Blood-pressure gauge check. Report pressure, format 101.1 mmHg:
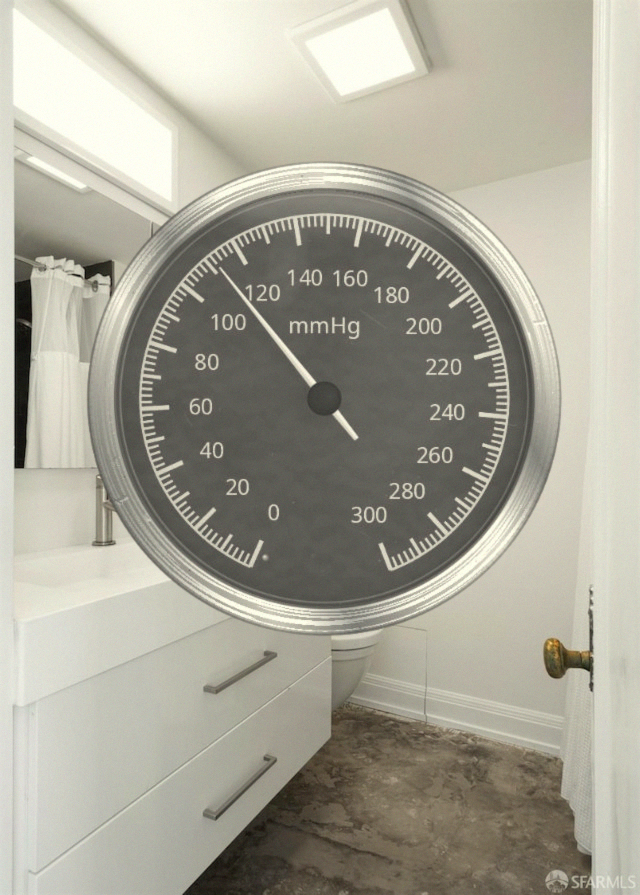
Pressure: 112 mmHg
